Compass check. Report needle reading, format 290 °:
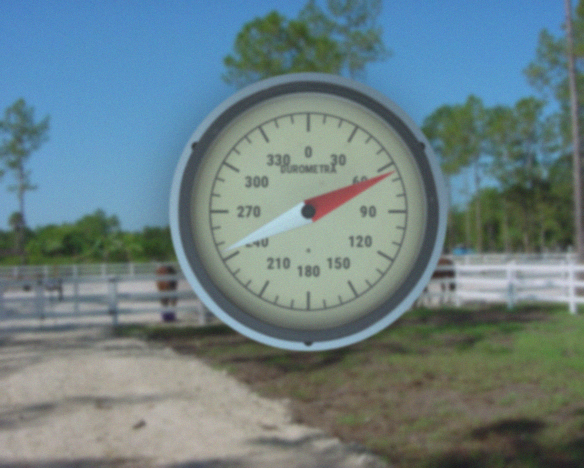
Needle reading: 65 °
